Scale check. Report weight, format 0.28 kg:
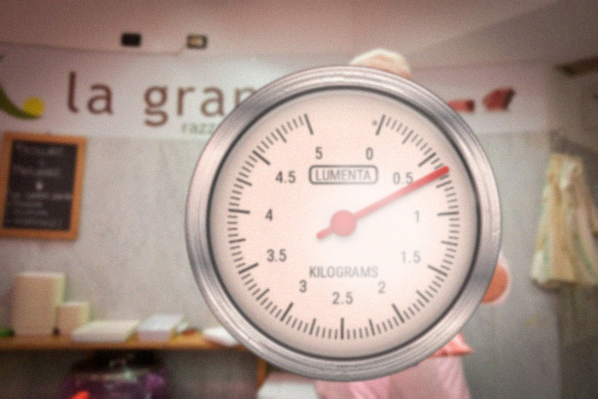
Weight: 0.65 kg
